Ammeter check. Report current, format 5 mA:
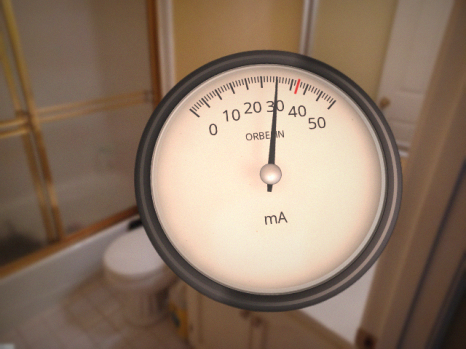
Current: 30 mA
